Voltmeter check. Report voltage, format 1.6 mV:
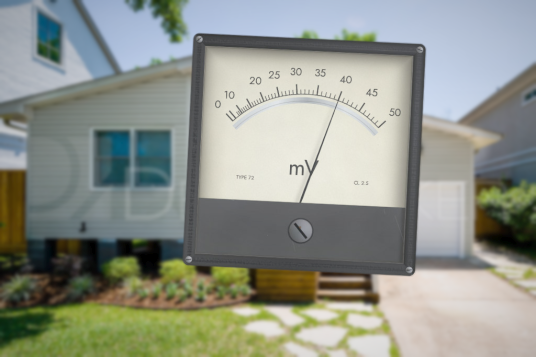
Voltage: 40 mV
